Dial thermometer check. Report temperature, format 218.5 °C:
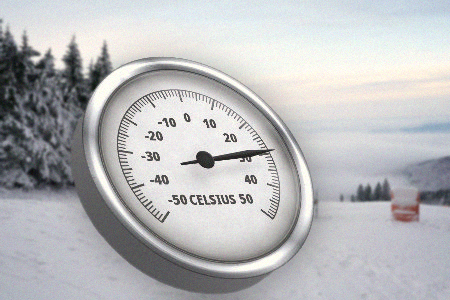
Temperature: 30 °C
